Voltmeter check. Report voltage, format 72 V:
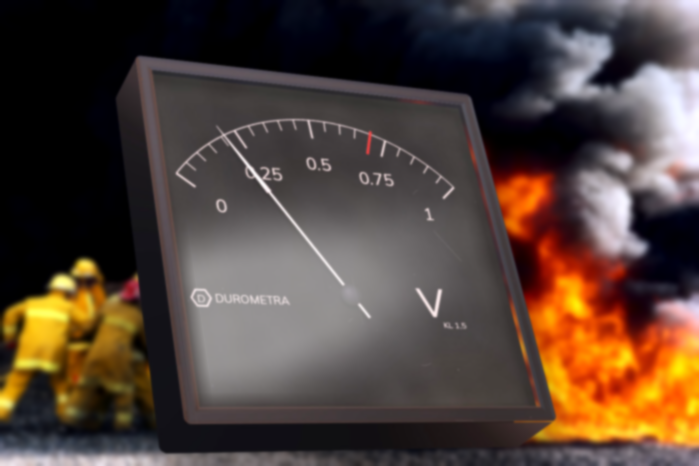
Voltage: 0.2 V
